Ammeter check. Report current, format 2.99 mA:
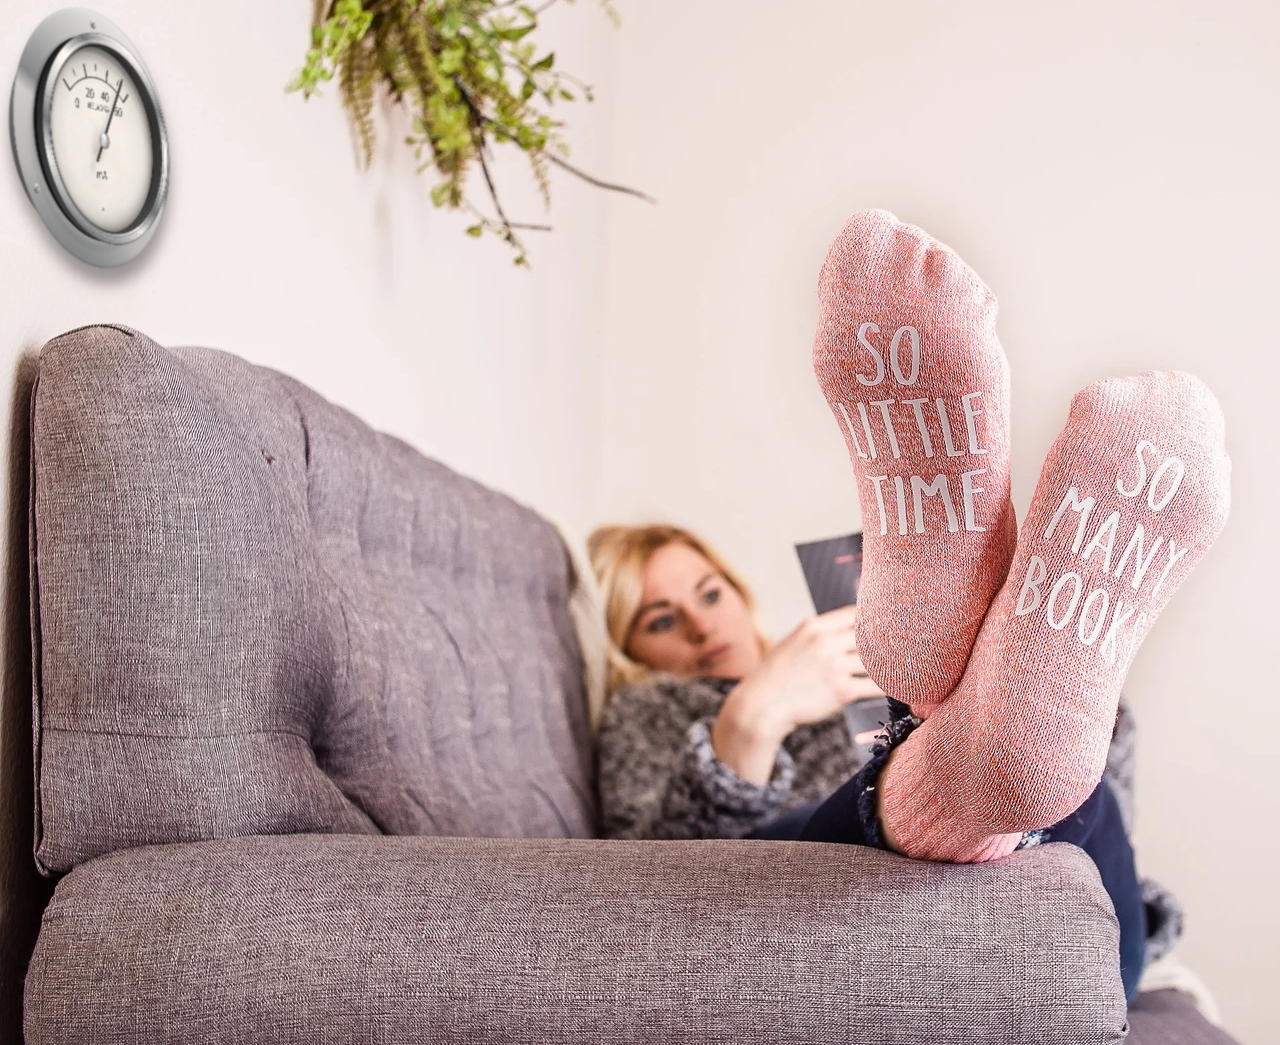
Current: 50 mA
